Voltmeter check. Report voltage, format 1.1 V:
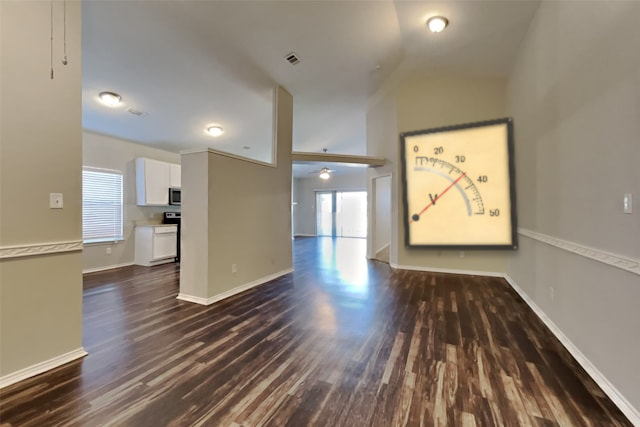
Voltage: 35 V
